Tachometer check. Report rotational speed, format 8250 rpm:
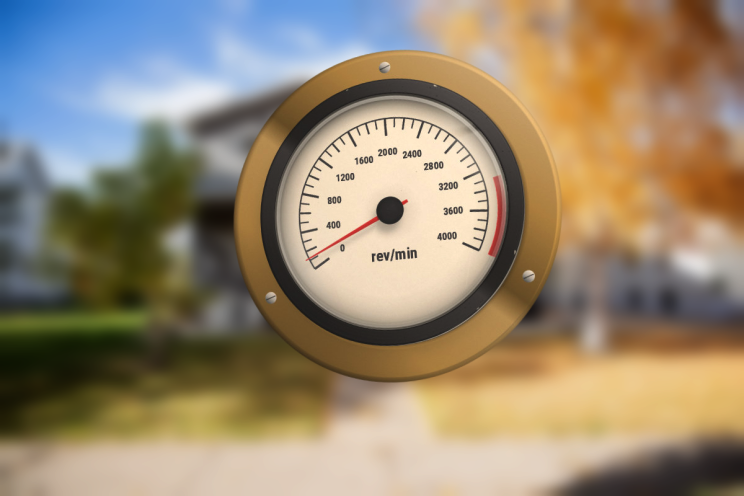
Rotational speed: 100 rpm
